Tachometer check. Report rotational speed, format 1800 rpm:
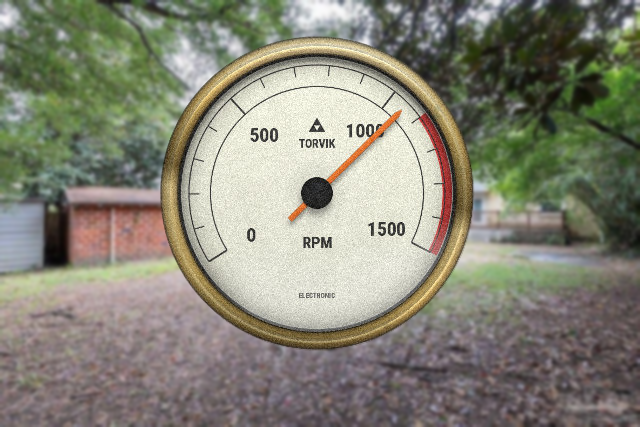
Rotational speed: 1050 rpm
